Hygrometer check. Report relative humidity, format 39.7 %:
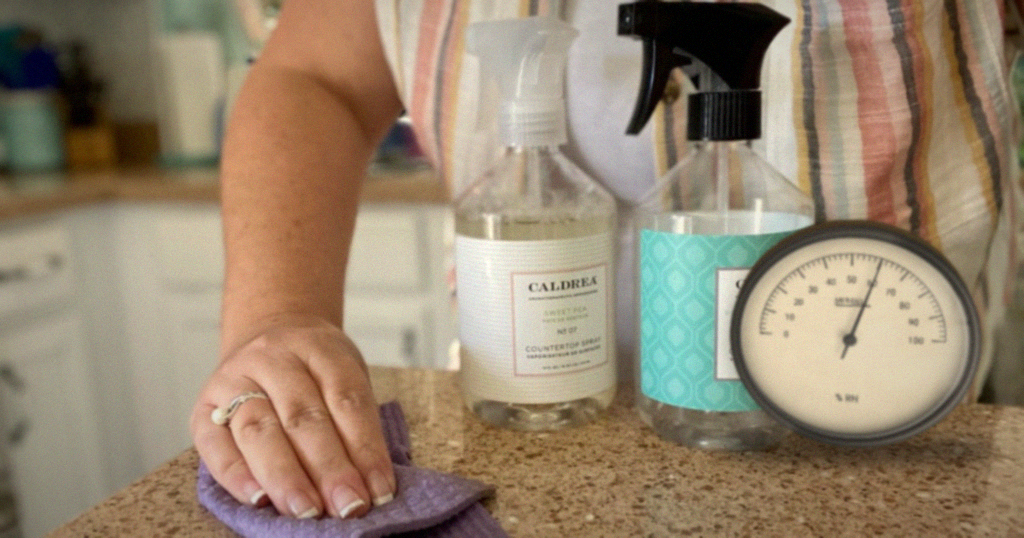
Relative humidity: 60 %
